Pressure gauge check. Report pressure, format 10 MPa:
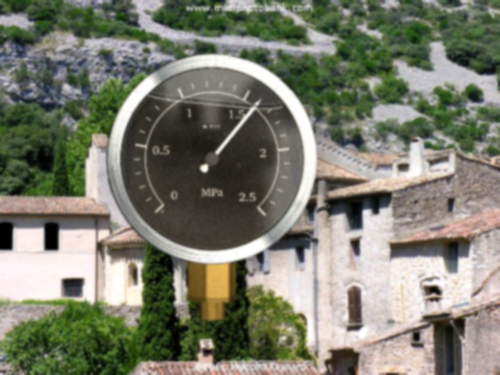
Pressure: 1.6 MPa
